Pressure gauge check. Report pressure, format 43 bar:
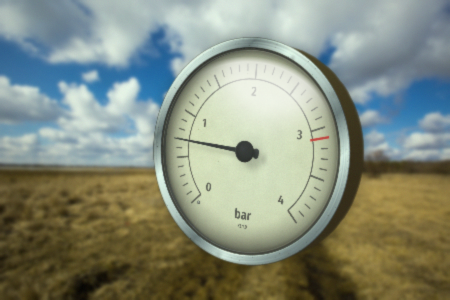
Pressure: 0.7 bar
